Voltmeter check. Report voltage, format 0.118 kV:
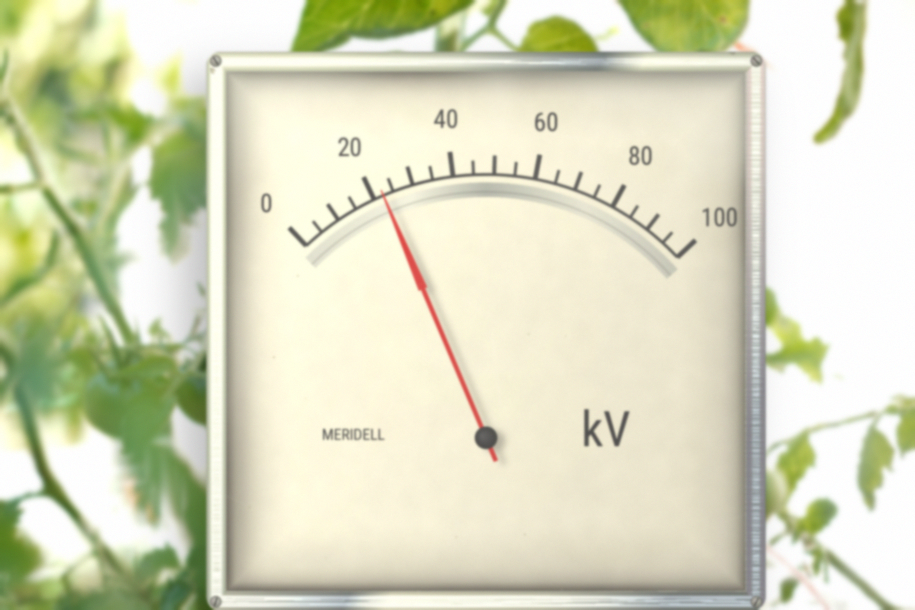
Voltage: 22.5 kV
